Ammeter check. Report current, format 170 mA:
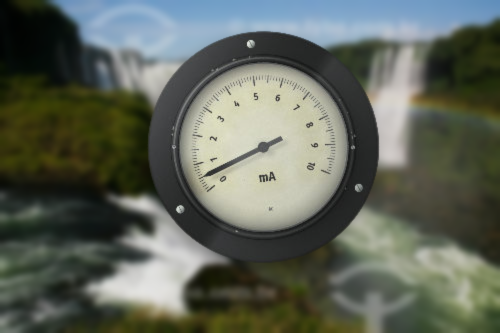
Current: 0.5 mA
